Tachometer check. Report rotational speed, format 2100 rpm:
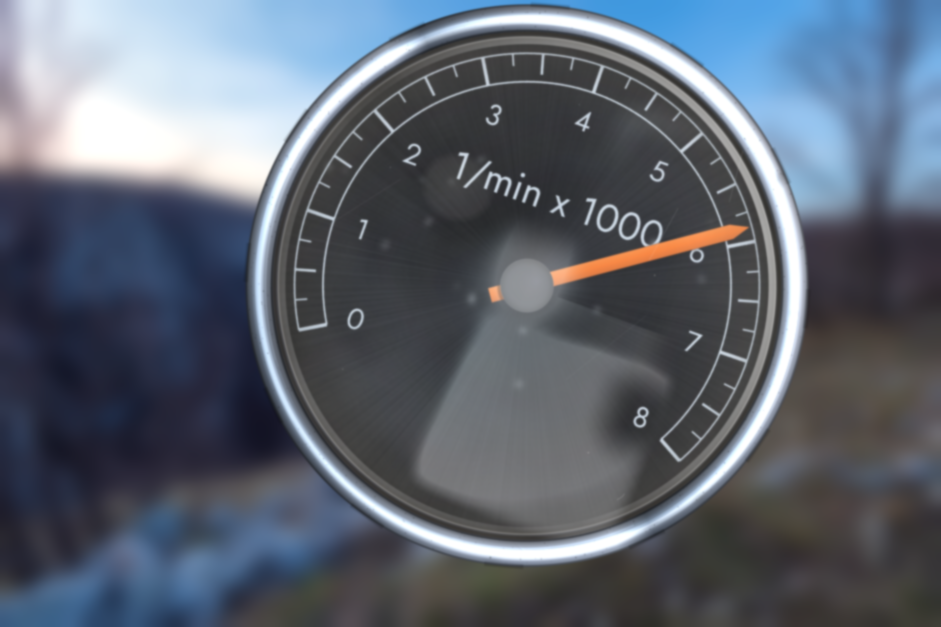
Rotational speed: 5875 rpm
